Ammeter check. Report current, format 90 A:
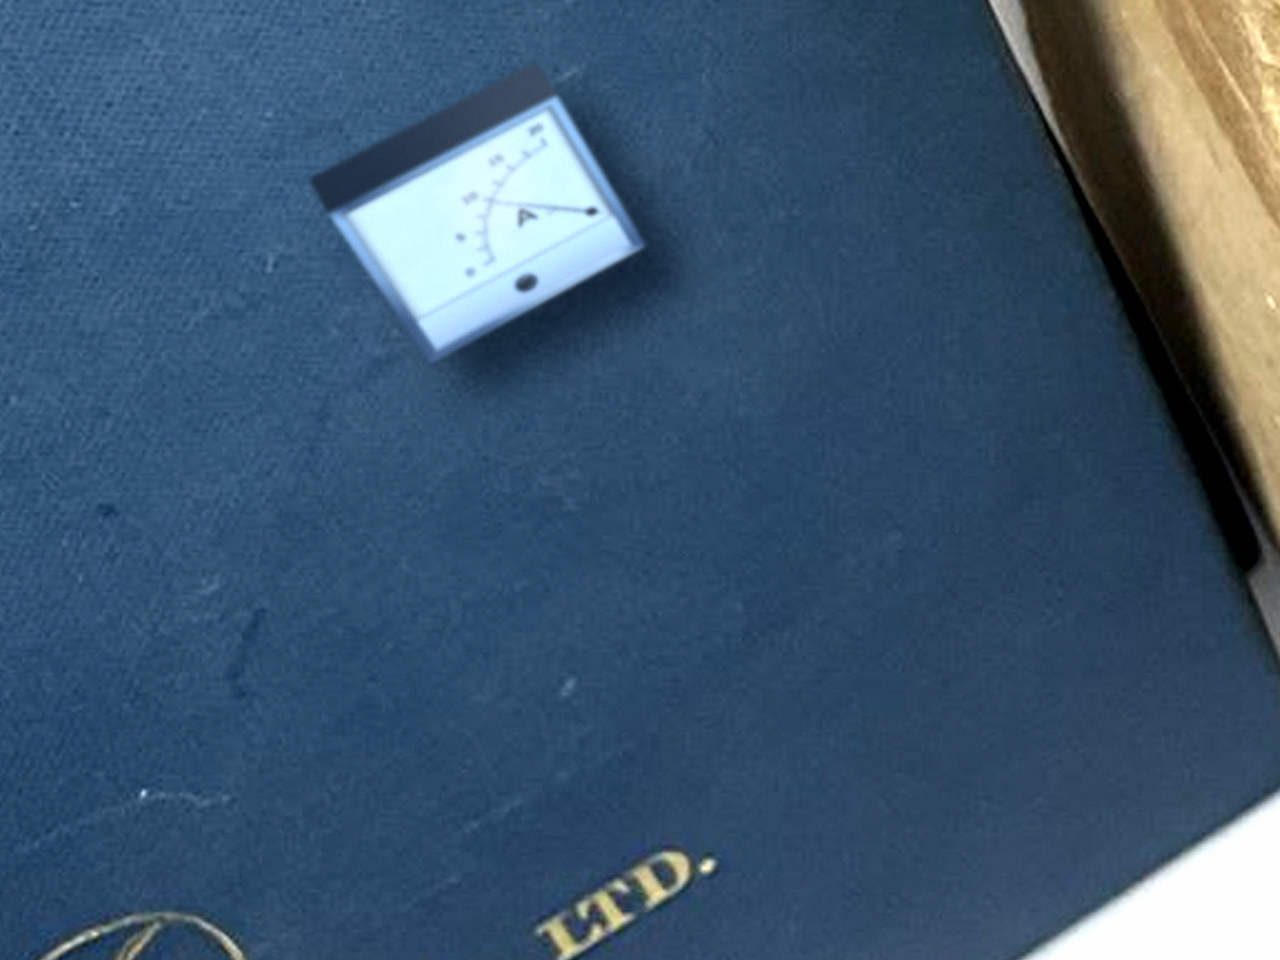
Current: 10 A
